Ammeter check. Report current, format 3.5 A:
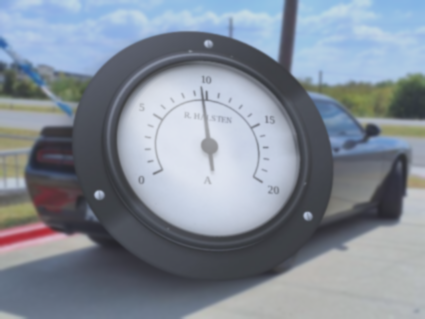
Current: 9.5 A
